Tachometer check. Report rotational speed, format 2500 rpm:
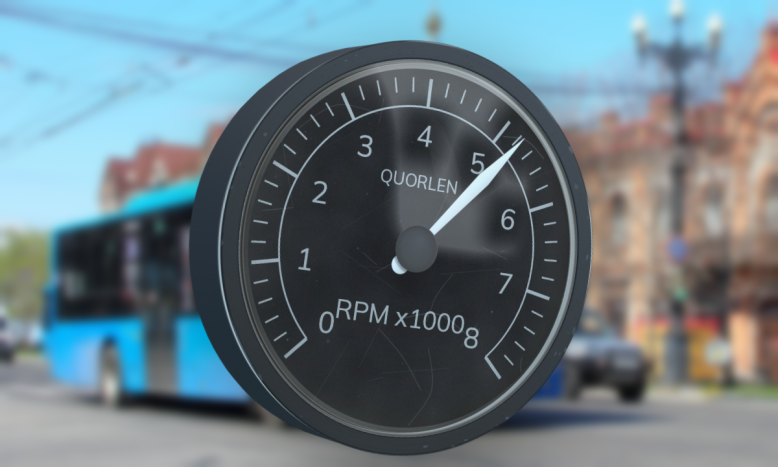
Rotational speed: 5200 rpm
